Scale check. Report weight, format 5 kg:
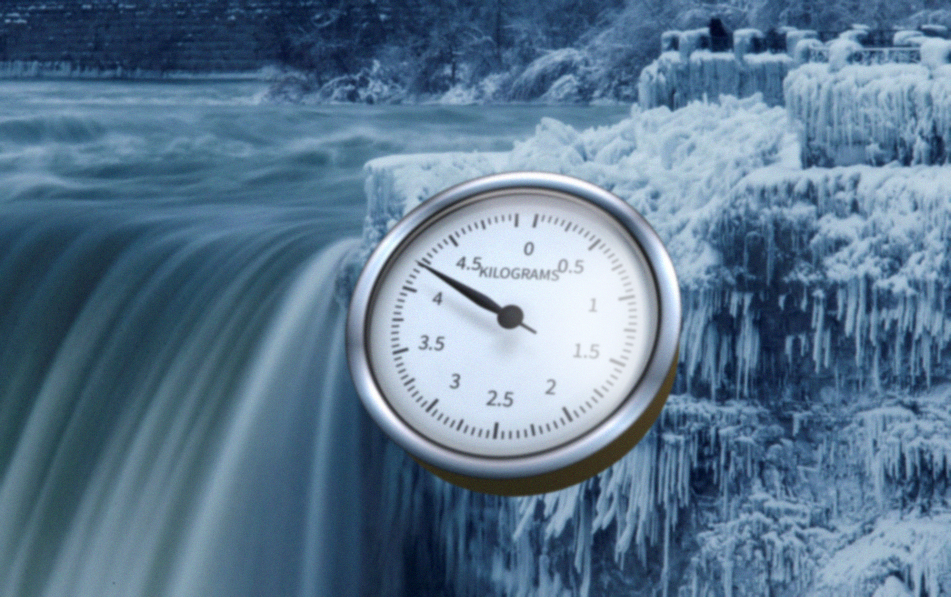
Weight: 4.2 kg
